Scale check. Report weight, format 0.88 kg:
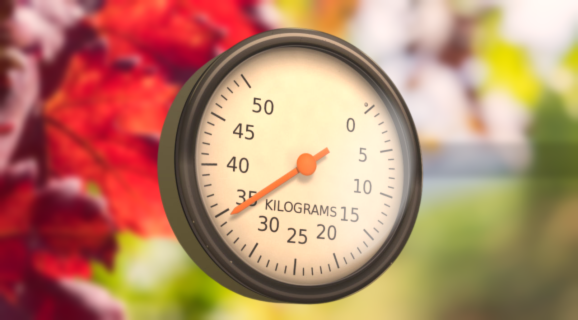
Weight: 34.5 kg
